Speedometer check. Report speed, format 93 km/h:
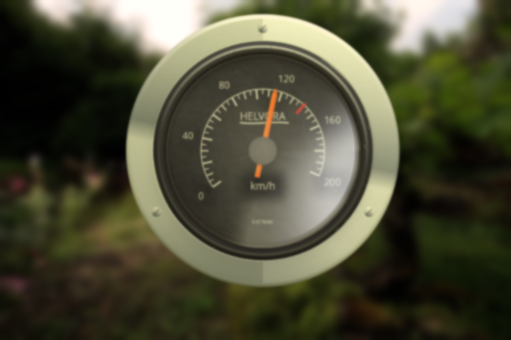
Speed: 115 km/h
